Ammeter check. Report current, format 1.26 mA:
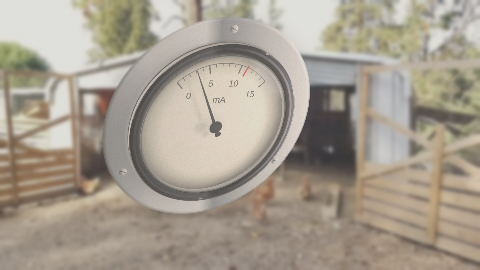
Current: 3 mA
